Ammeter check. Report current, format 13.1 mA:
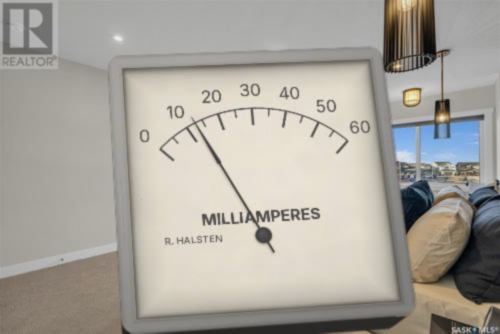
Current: 12.5 mA
